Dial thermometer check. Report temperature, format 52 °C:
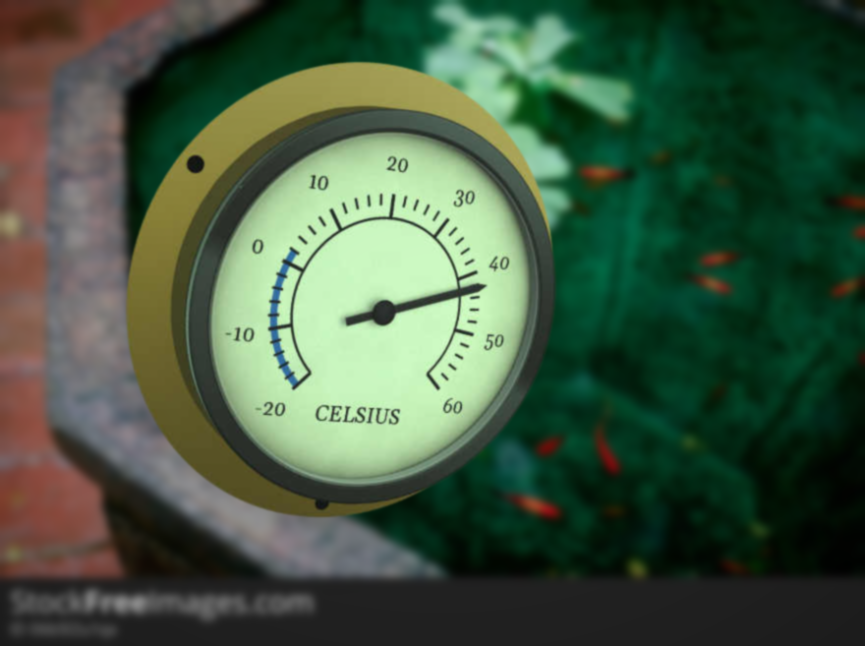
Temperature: 42 °C
